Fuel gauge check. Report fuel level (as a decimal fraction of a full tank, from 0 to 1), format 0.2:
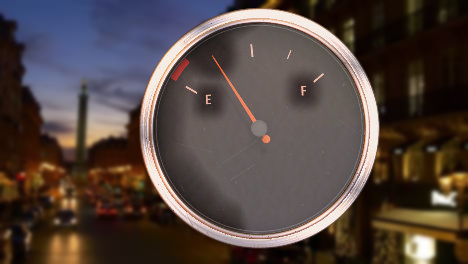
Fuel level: 0.25
